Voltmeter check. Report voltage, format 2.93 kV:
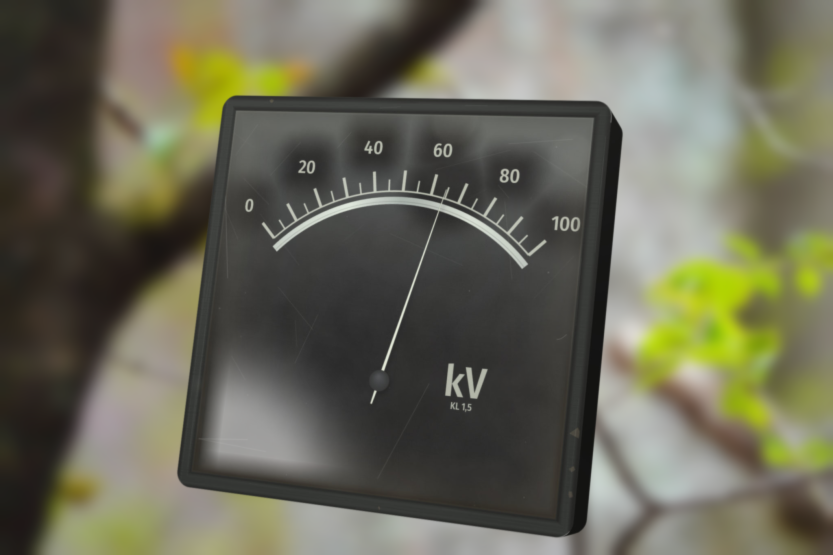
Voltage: 65 kV
